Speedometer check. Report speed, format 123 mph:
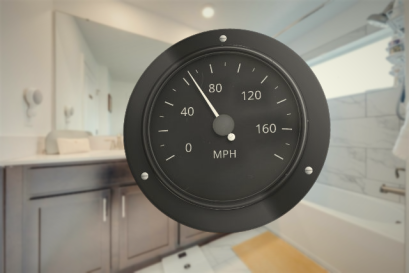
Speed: 65 mph
